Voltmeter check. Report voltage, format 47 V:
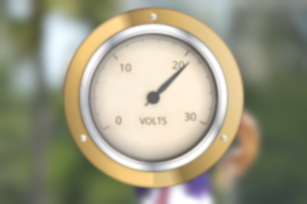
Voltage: 21 V
